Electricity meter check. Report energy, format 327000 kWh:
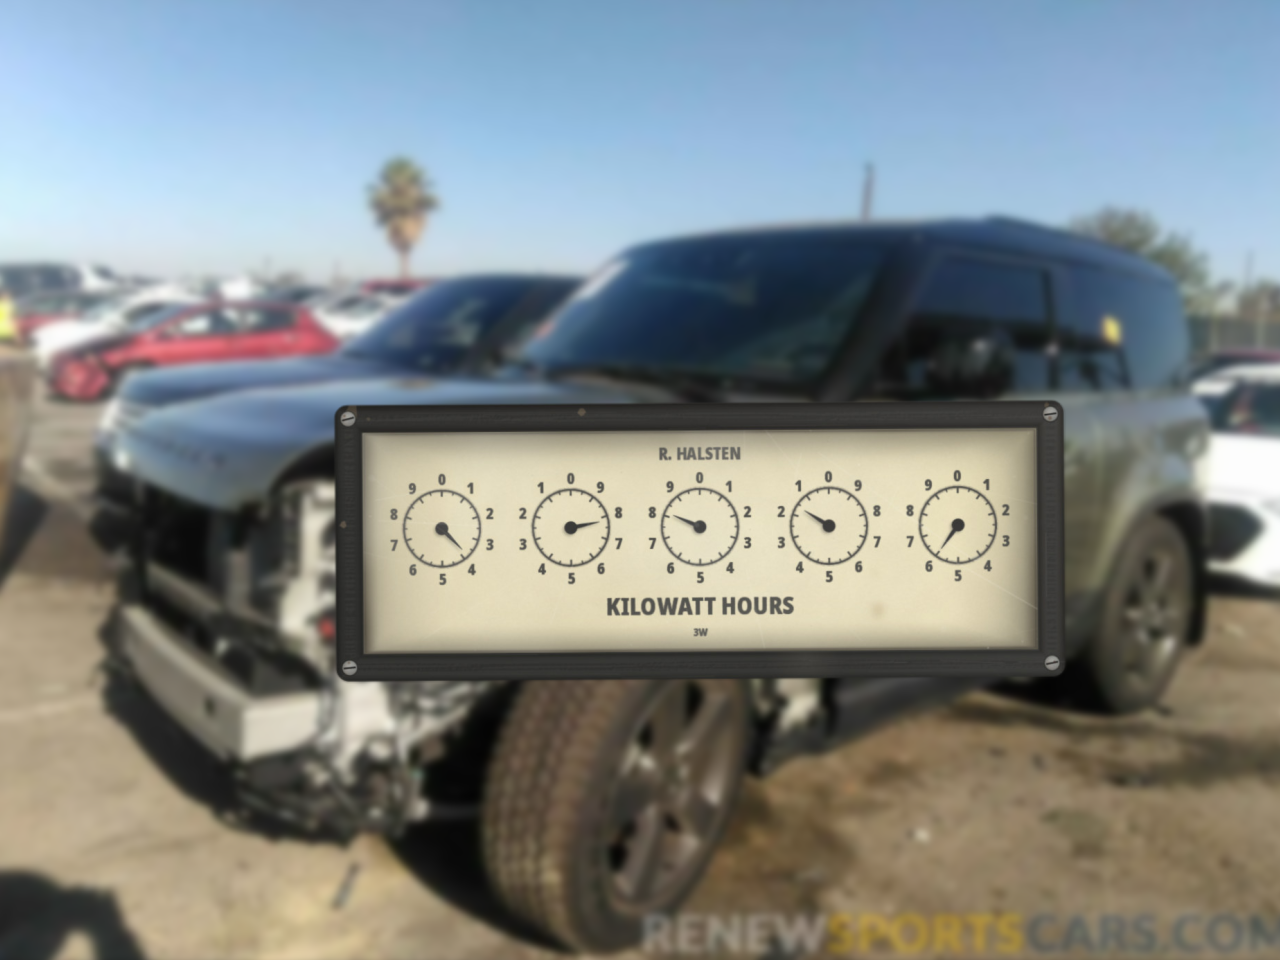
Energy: 37816 kWh
